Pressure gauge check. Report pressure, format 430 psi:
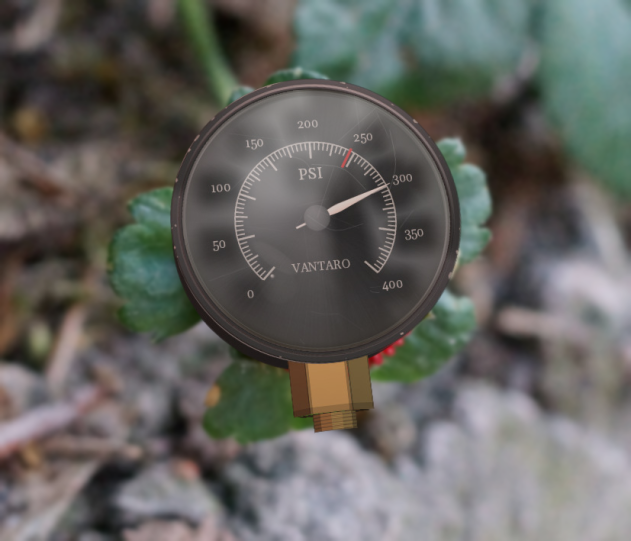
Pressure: 300 psi
